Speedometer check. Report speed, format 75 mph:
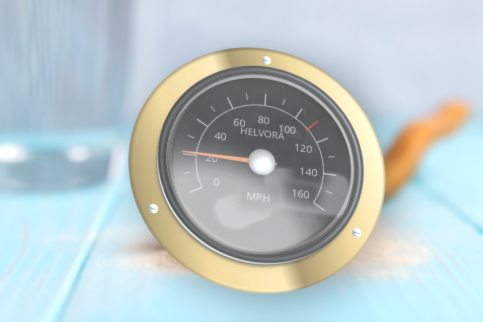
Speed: 20 mph
